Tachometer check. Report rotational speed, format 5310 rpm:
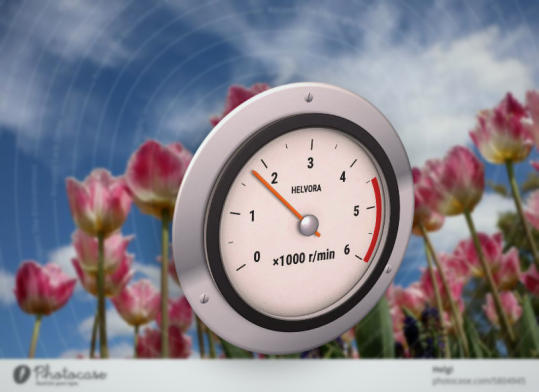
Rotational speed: 1750 rpm
